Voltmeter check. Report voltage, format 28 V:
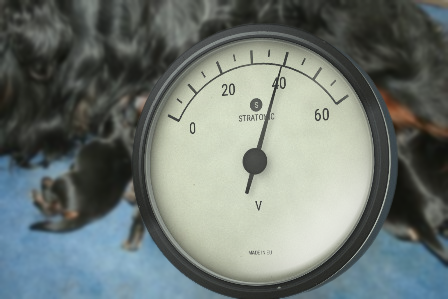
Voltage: 40 V
